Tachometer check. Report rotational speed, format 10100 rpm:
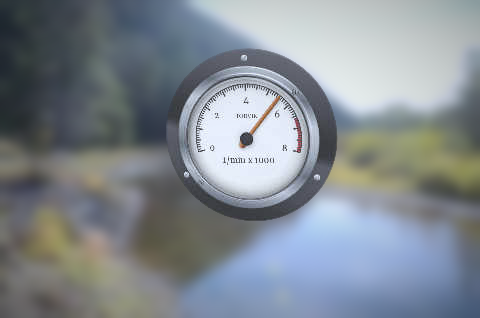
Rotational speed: 5500 rpm
